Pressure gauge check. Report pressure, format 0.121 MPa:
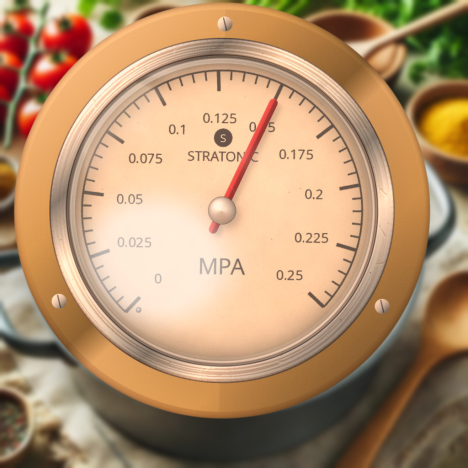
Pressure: 0.15 MPa
